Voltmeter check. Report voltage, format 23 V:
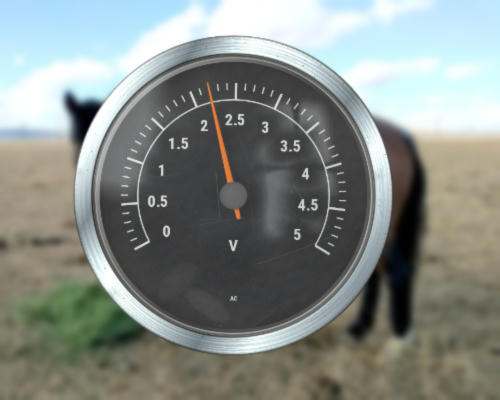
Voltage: 2.2 V
